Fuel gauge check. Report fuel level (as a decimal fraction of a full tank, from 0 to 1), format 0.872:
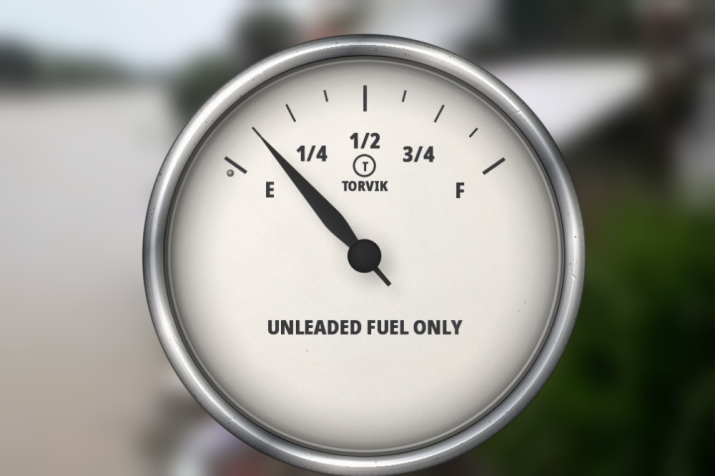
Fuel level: 0.125
